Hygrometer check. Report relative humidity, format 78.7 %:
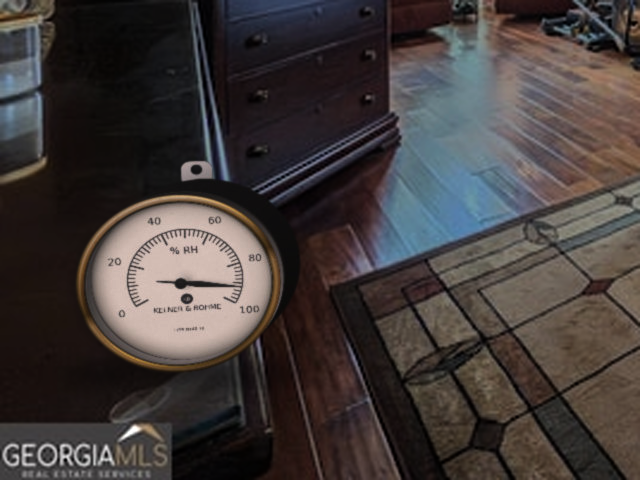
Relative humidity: 90 %
